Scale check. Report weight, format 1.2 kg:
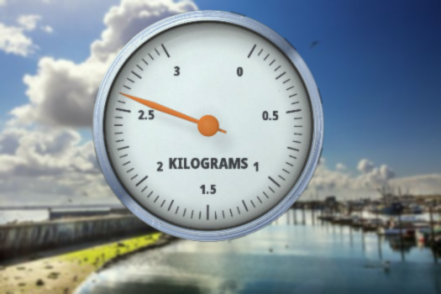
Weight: 2.6 kg
